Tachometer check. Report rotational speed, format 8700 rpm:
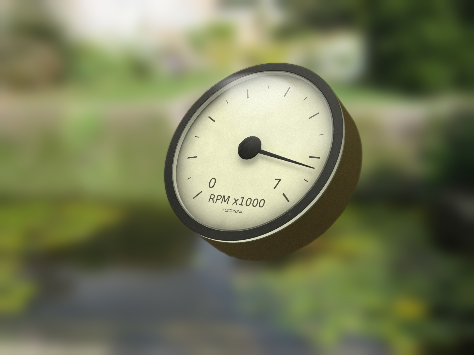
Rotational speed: 6250 rpm
